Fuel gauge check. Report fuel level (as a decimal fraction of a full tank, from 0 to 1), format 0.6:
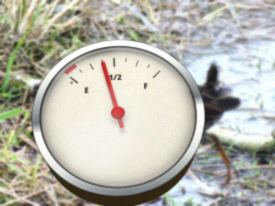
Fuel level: 0.375
